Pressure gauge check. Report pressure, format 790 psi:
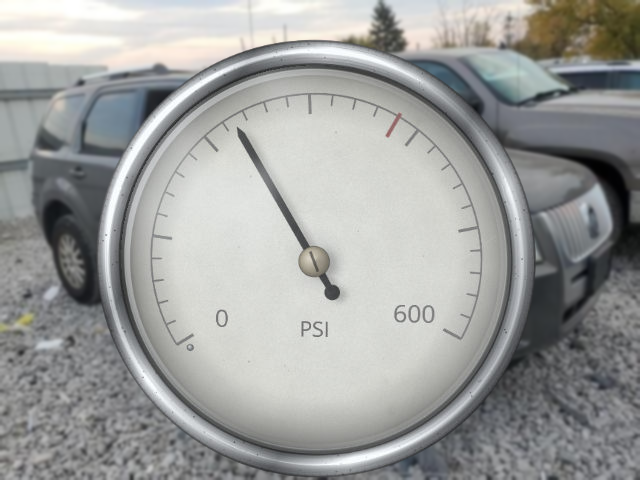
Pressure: 230 psi
